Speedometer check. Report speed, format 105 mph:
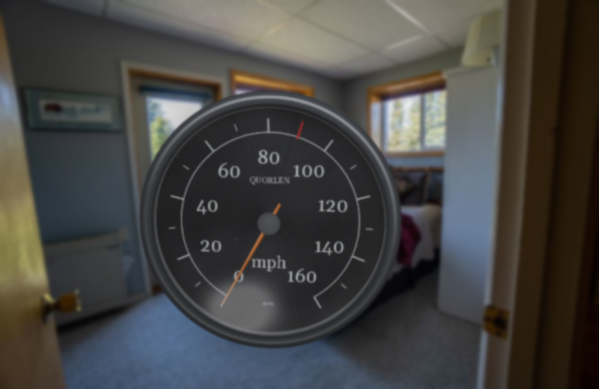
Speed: 0 mph
